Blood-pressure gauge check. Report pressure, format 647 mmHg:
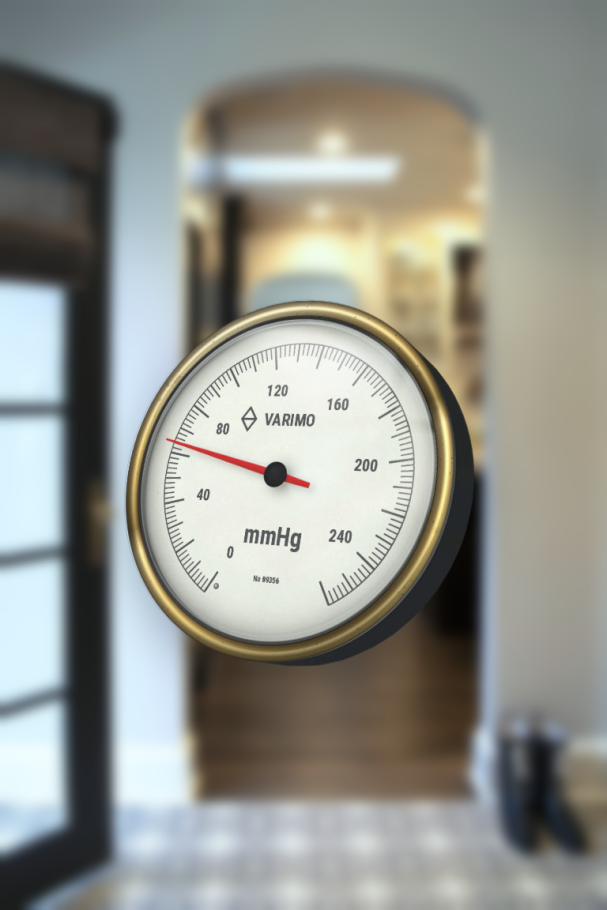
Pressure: 64 mmHg
